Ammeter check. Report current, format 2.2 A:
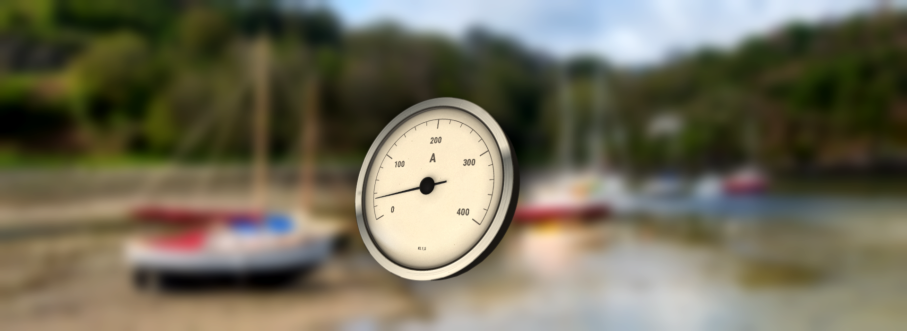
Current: 30 A
